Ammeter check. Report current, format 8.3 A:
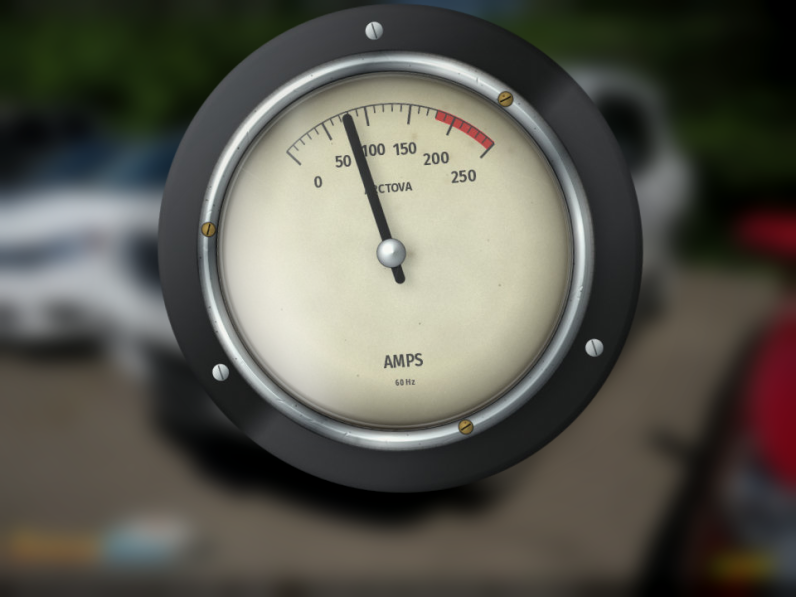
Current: 80 A
